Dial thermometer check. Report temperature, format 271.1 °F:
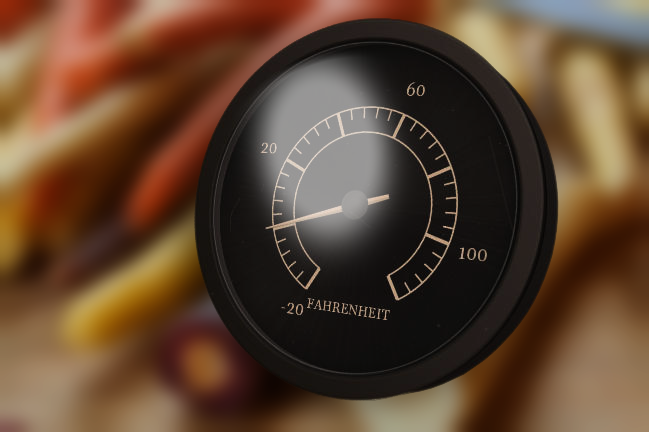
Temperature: 0 °F
